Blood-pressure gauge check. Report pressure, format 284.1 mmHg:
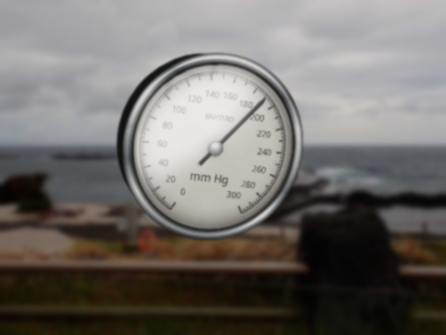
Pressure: 190 mmHg
